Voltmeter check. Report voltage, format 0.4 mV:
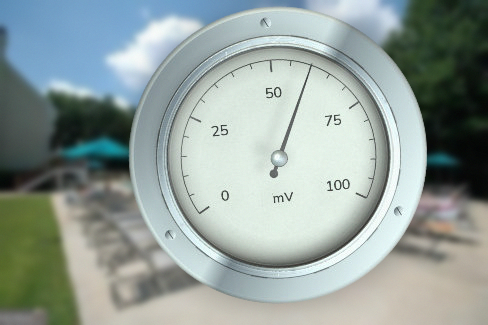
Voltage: 60 mV
